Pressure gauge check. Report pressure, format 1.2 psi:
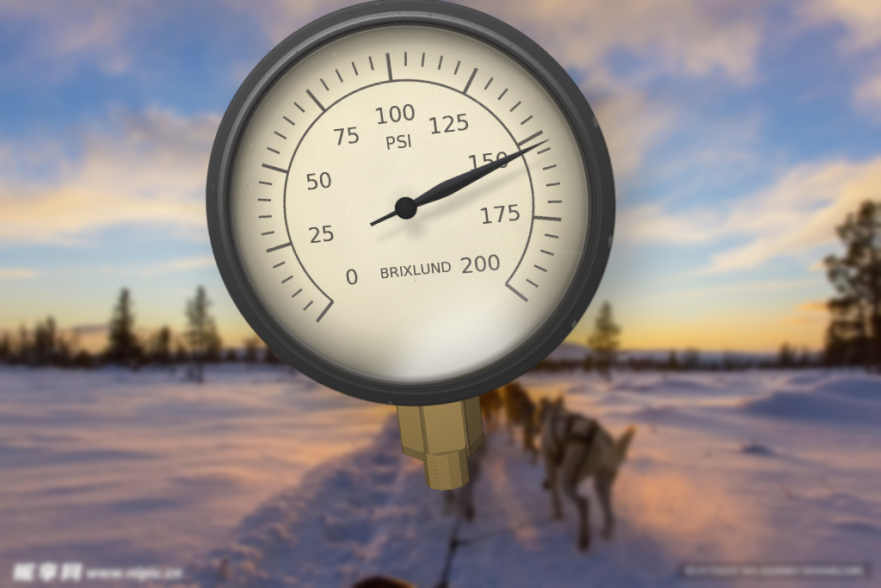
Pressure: 152.5 psi
